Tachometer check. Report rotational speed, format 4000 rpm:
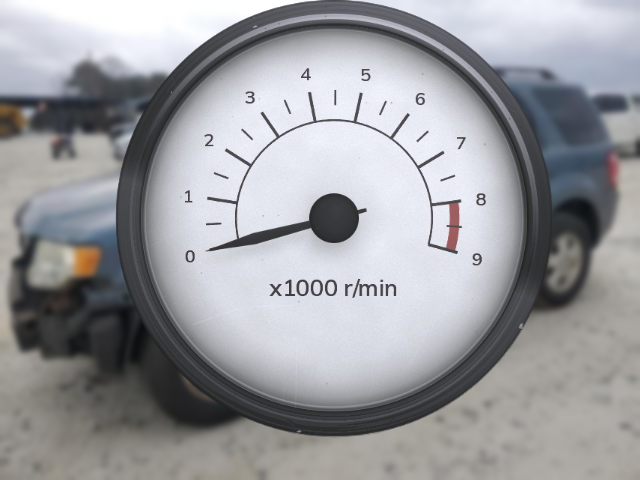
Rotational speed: 0 rpm
